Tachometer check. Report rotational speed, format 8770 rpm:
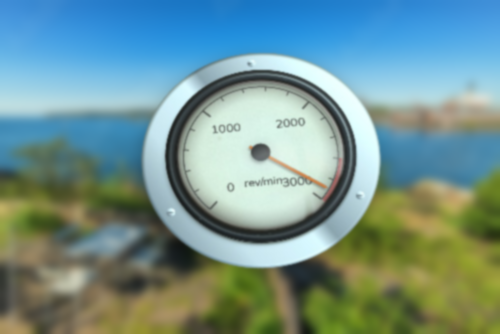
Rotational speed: 2900 rpm
